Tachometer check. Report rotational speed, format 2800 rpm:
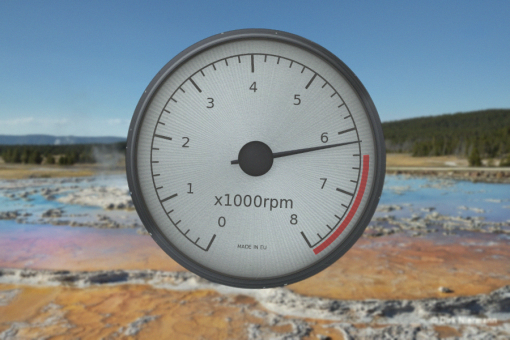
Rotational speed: 6200 rpm
